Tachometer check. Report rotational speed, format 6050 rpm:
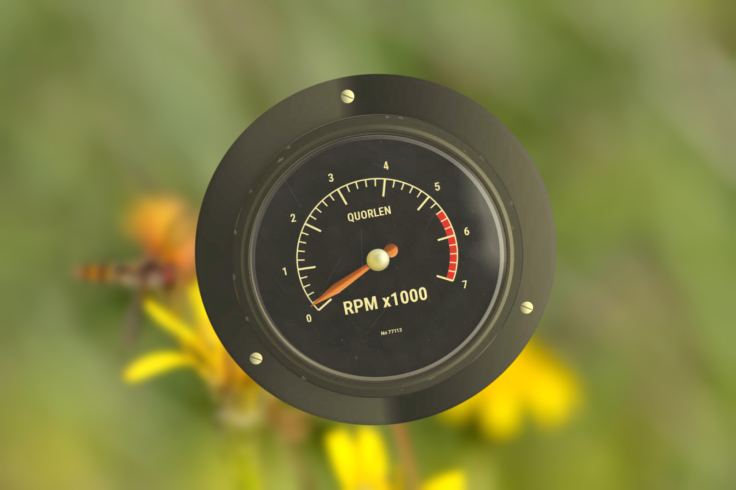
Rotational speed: 200 rpm
